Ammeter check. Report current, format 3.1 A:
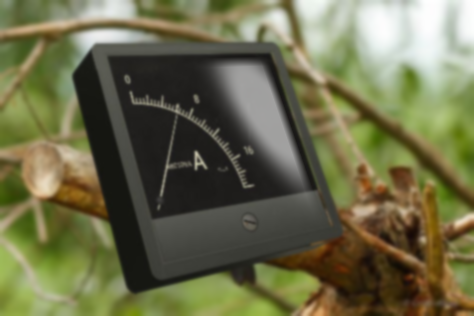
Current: 6 A
